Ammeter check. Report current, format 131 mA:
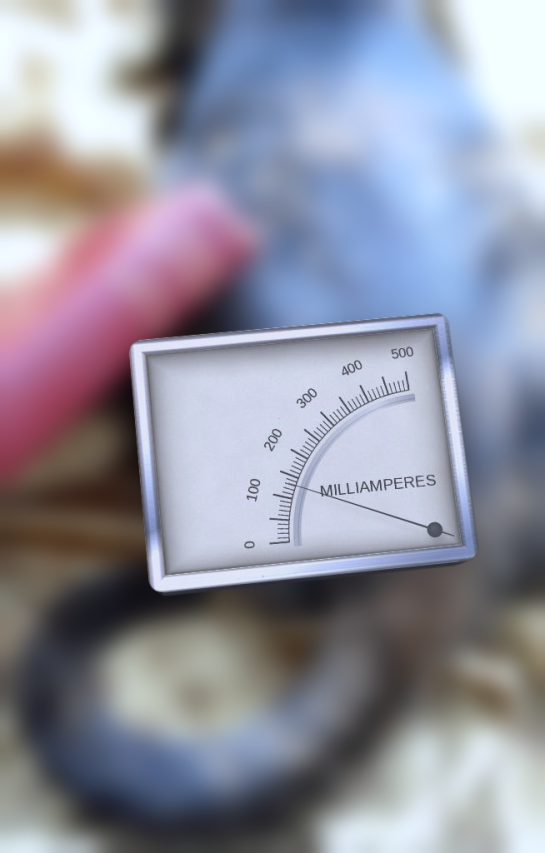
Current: 130 mA
